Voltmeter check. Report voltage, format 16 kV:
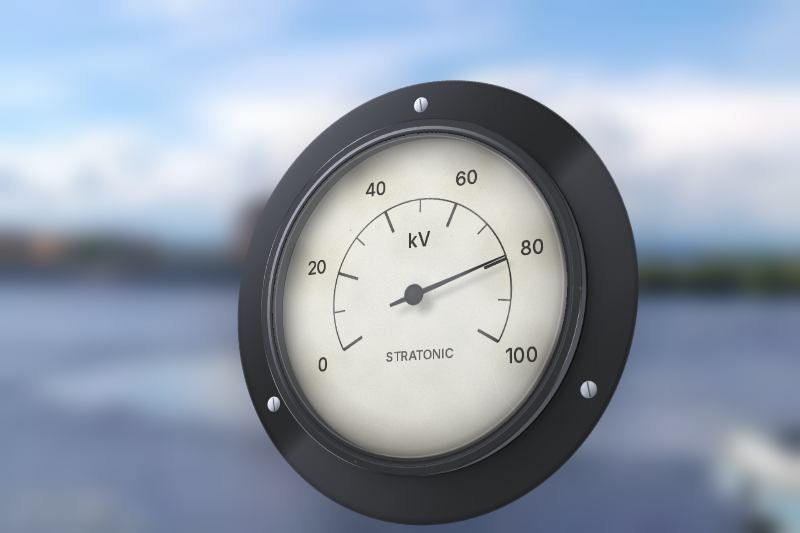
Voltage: 80 kV
